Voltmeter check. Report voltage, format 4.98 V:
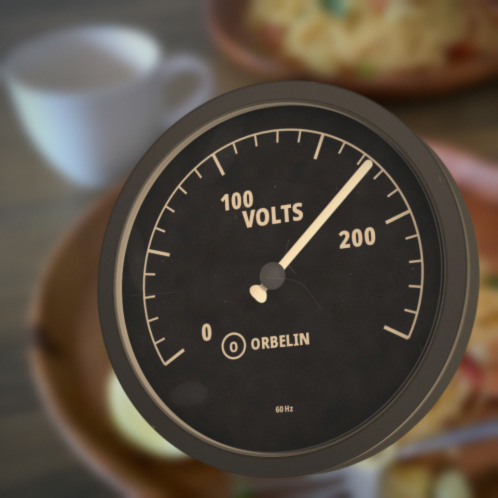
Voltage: 175 V
